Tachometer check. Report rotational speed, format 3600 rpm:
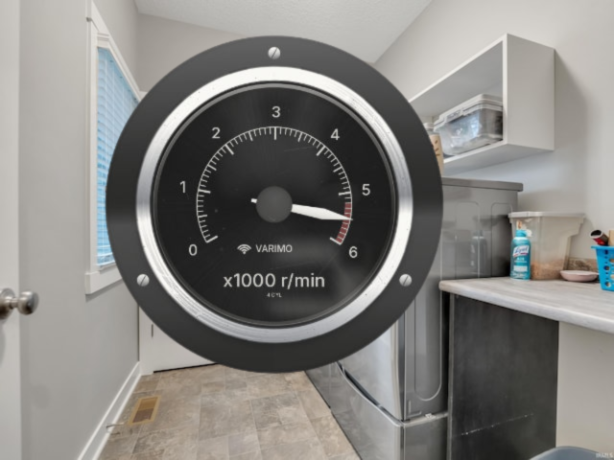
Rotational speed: 5500 rpm
